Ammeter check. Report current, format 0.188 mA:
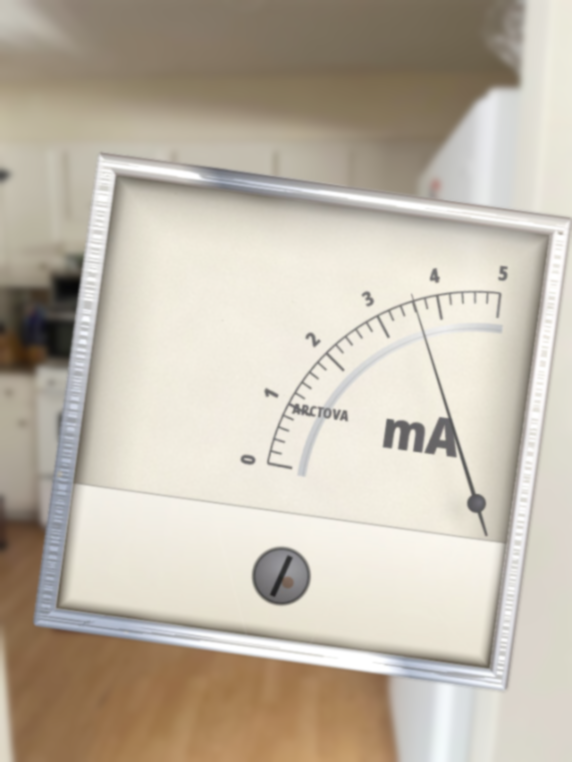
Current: 3.6 mA
